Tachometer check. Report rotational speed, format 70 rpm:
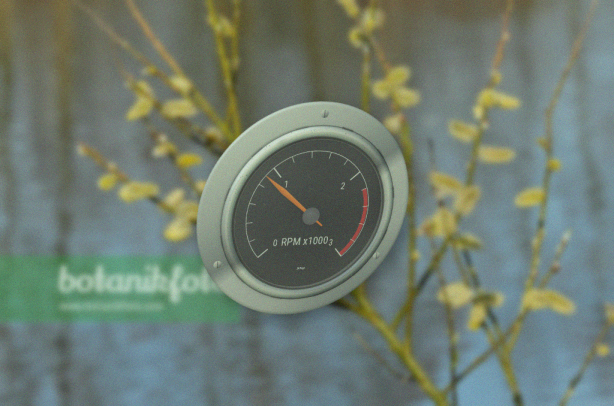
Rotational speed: 900 rpm
